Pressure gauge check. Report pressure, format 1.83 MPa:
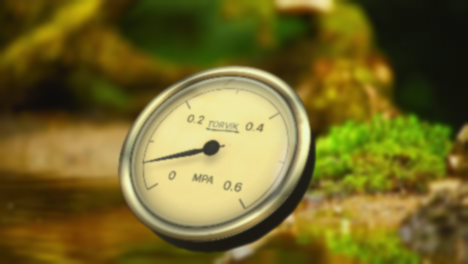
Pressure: 0.05 MPa
